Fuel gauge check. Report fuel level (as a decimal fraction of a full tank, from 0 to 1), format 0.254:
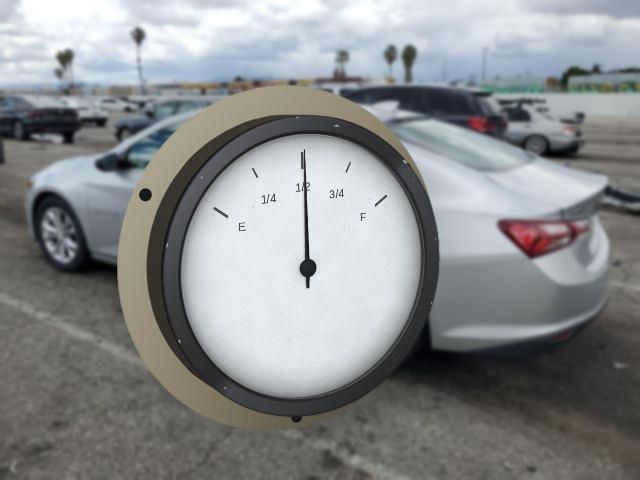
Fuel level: 0.5
